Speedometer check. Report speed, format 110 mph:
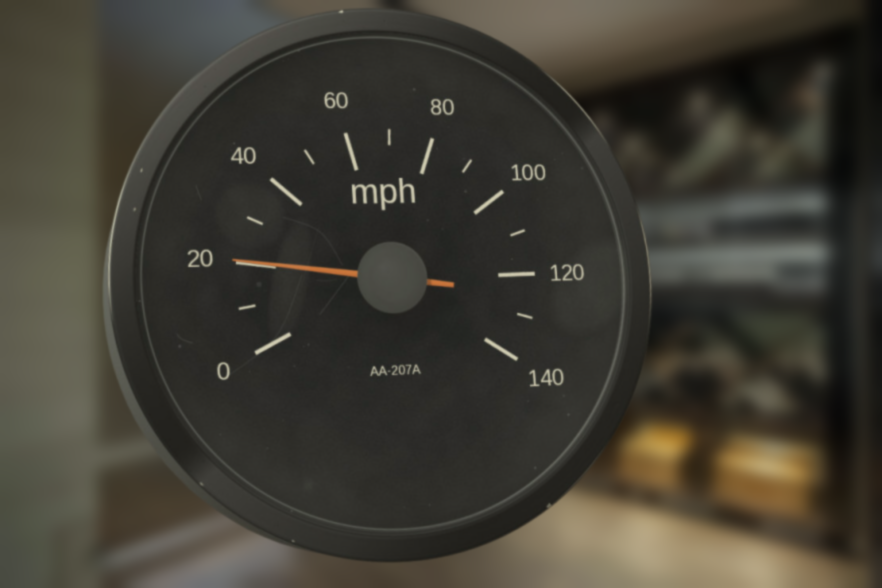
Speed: 20 mph
